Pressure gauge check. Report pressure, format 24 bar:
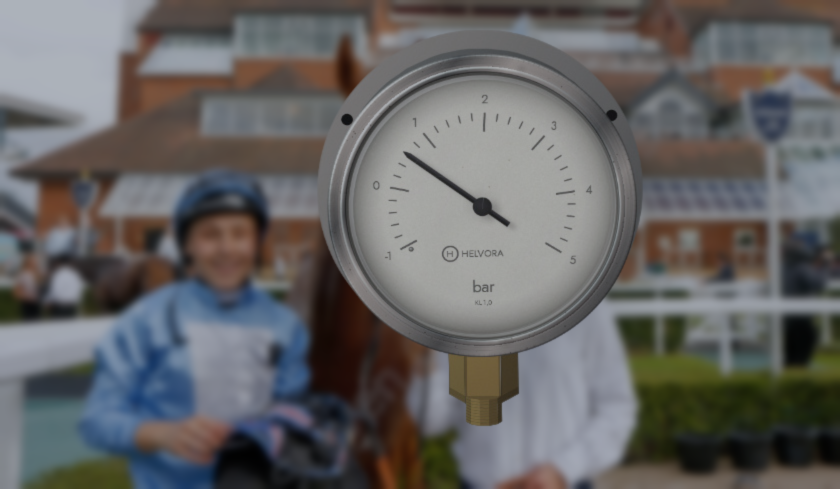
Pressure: 0.6 bar
